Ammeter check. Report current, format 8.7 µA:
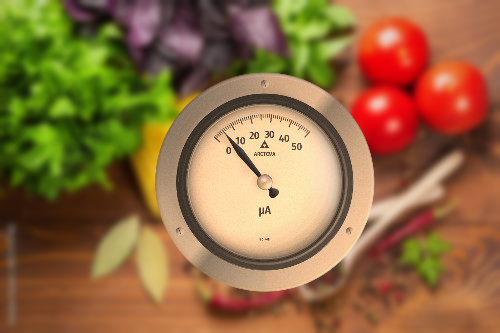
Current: 5 µA
